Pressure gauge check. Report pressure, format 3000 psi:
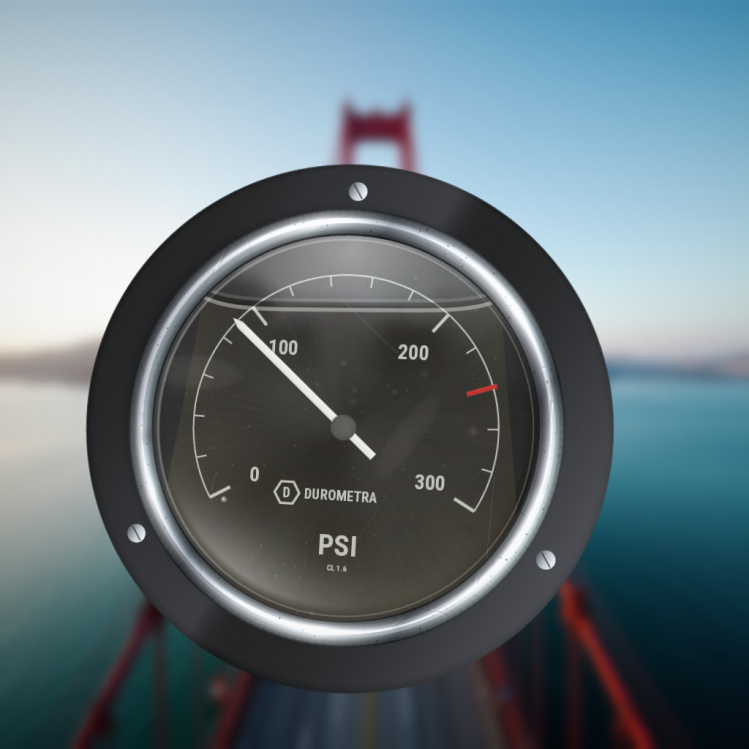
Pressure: 90 psi
